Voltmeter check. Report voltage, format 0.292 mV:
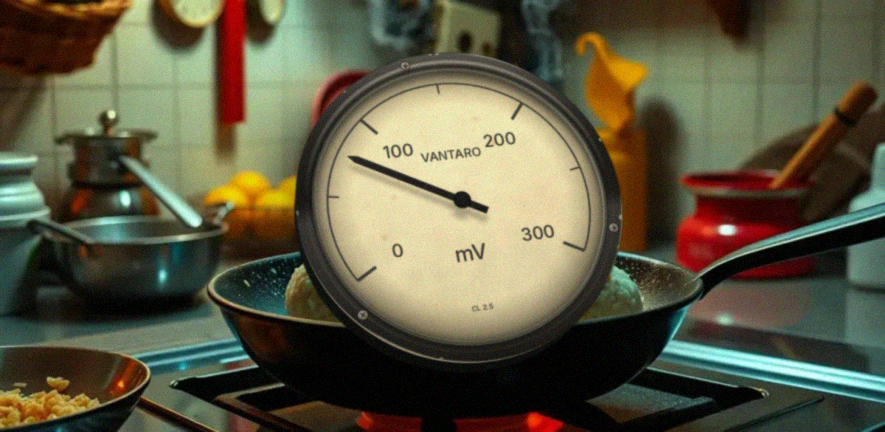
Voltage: 75 mV
